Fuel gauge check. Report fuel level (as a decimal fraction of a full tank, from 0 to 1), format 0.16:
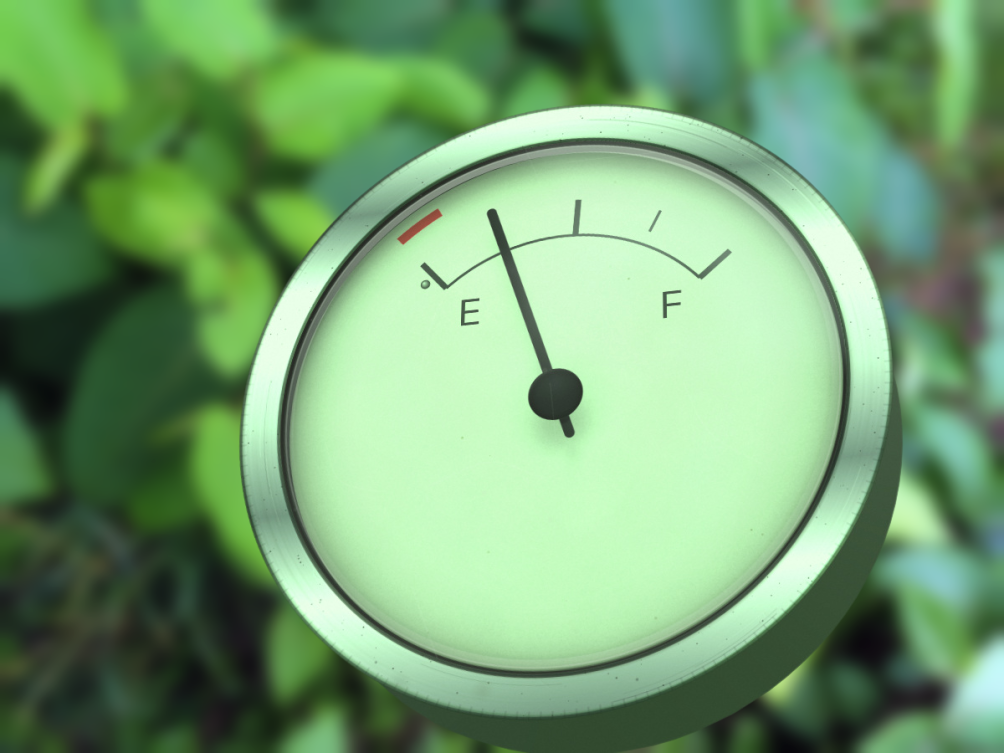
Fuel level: 0.25
